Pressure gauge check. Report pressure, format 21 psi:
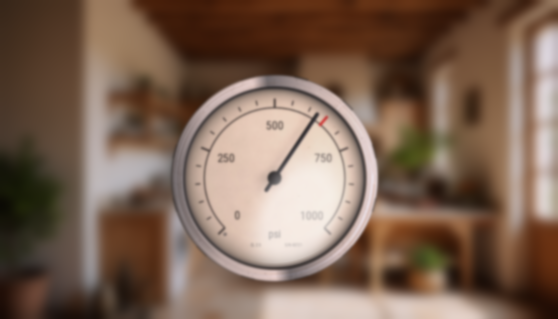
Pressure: 625 psi
